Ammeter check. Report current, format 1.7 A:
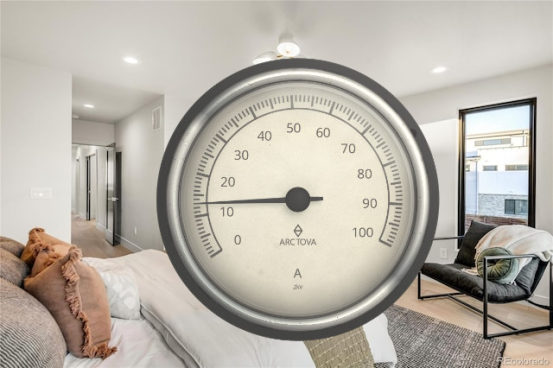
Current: 13 A
